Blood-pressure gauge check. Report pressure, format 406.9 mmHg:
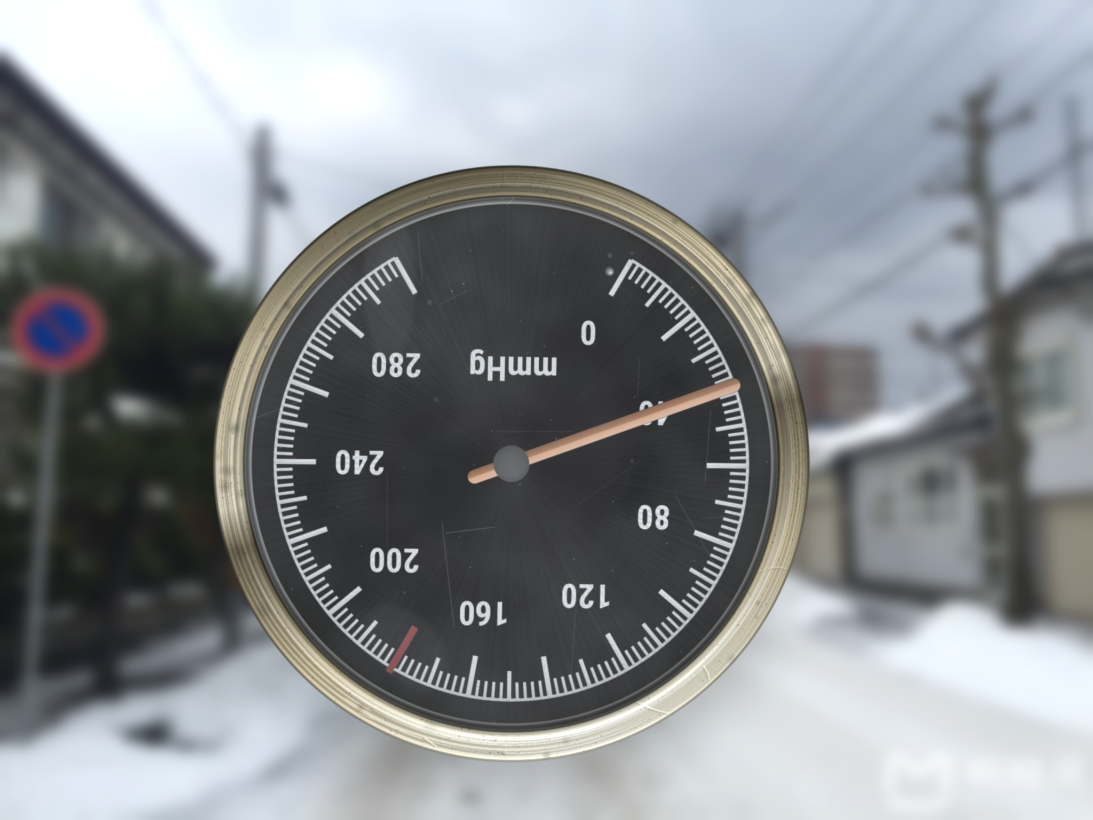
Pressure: 40 mmHg
